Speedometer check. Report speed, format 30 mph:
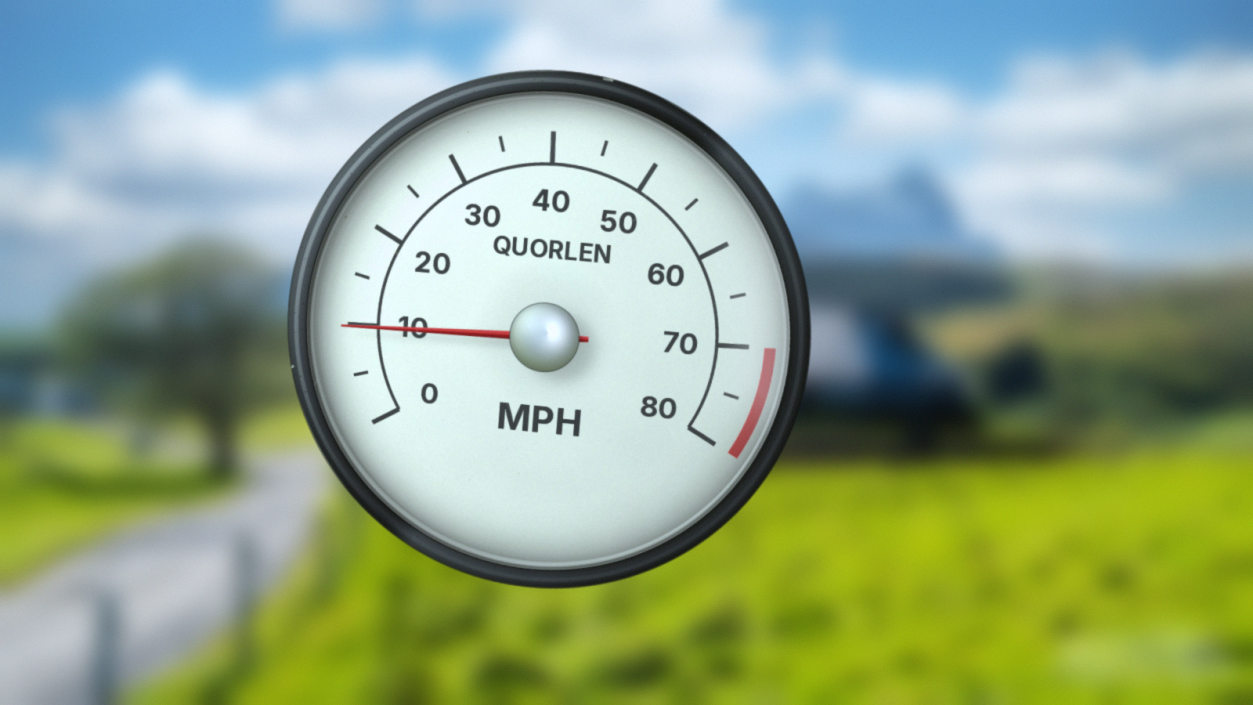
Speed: 10 mph
